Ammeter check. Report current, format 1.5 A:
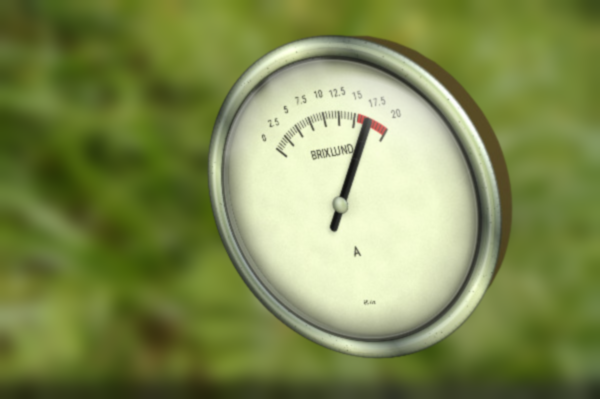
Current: 17.5 A
